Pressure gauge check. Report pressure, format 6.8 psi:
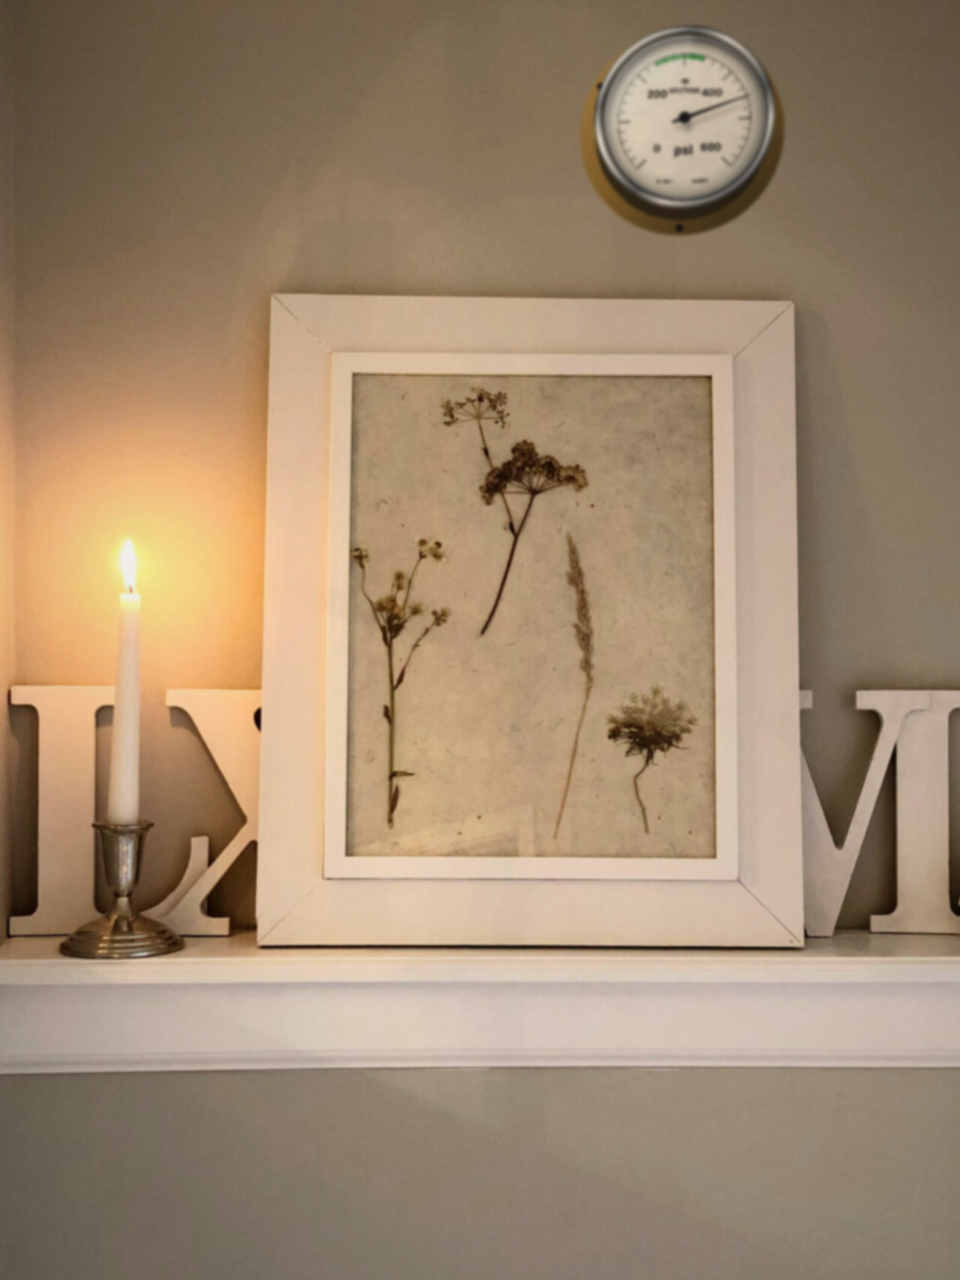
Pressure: 460 psi
